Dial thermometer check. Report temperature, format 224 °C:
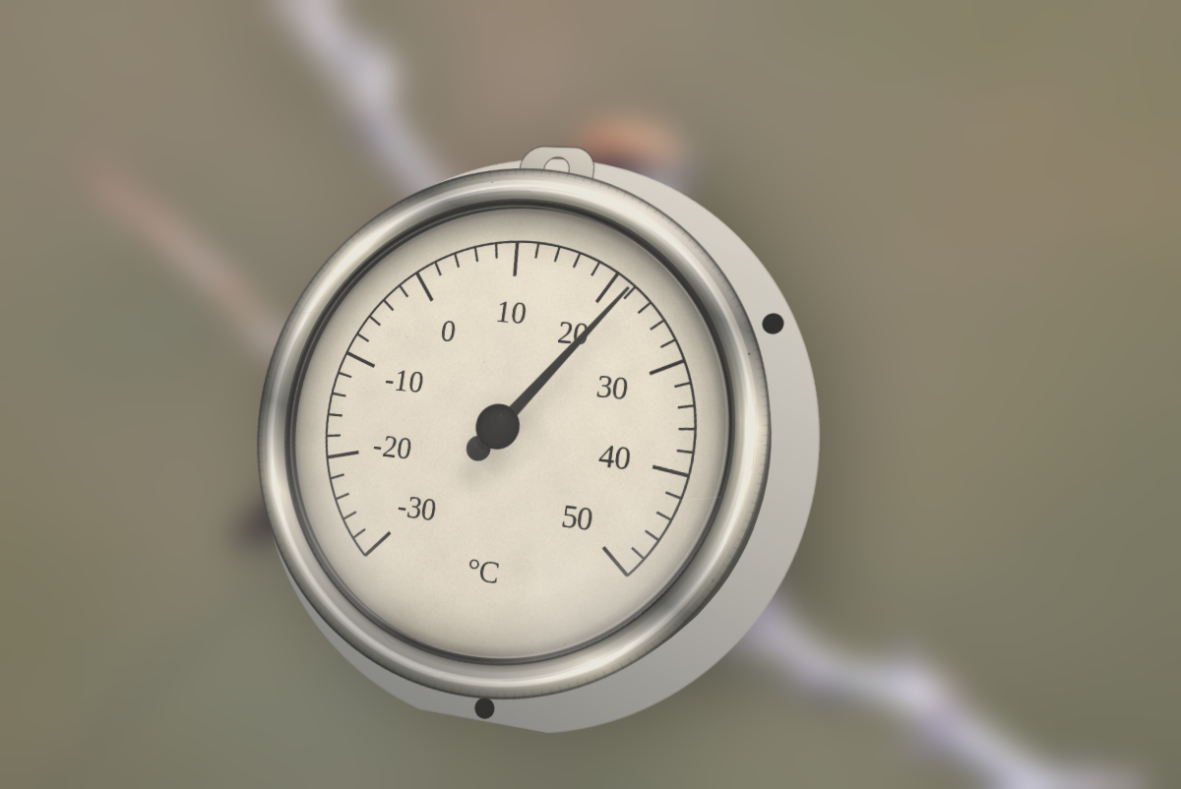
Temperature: 22 °C
